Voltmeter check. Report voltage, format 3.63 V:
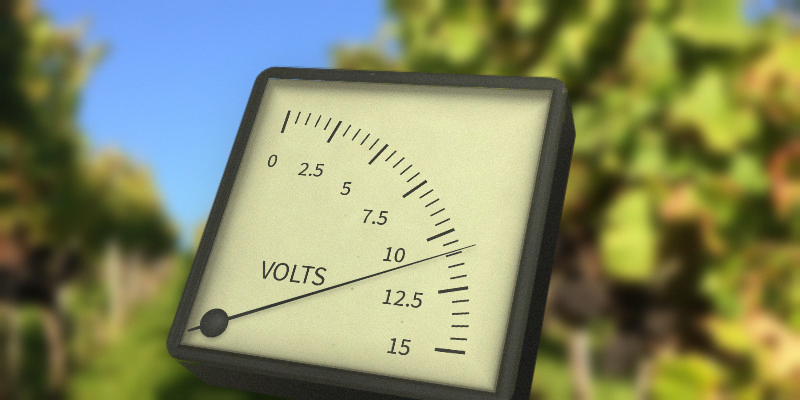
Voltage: 11 V
